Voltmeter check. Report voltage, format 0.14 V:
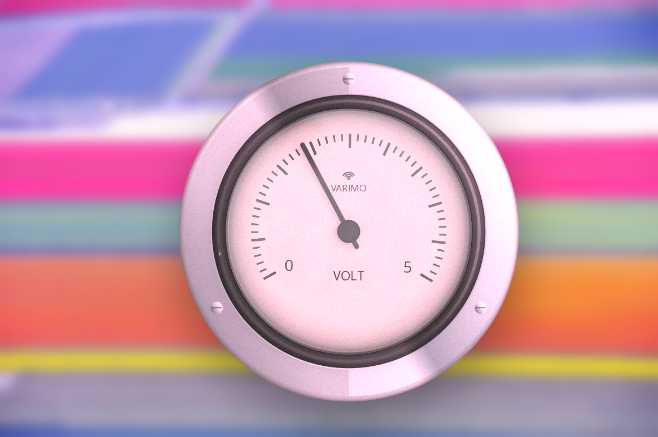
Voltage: 1.9 V
